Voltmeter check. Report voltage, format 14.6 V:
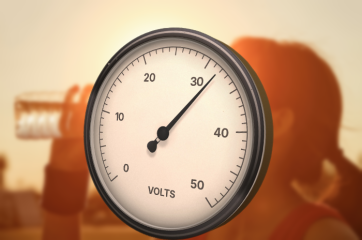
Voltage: 32 V
